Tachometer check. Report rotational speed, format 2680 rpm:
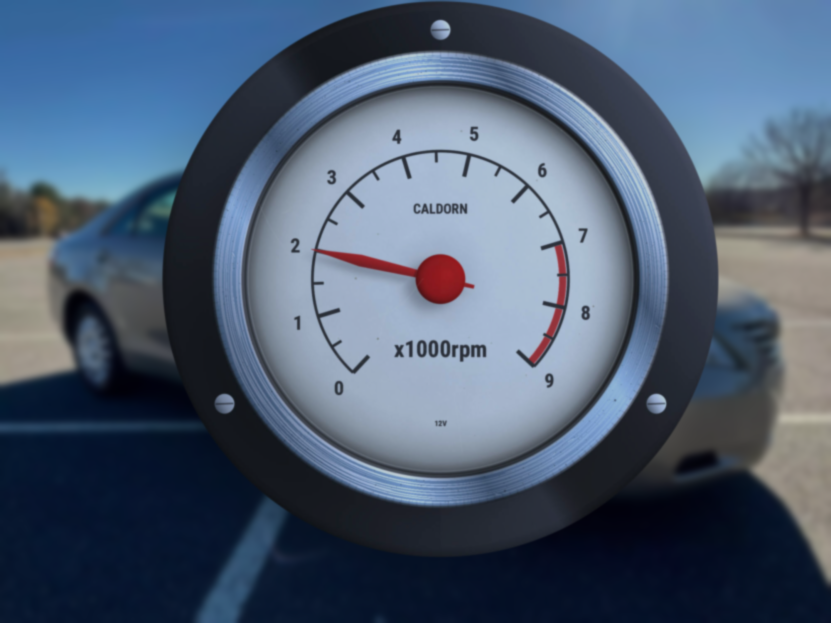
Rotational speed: 2000 rpm
